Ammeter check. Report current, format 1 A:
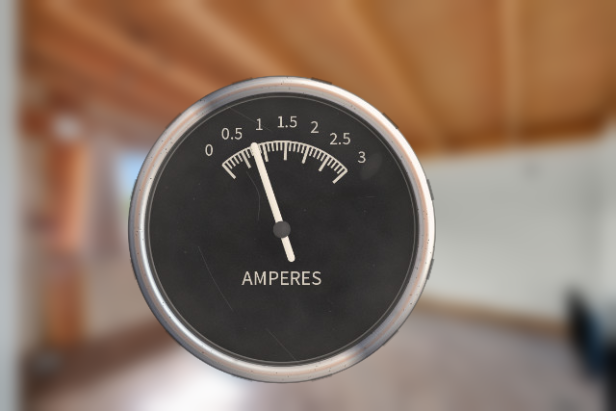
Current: 0.8 A
